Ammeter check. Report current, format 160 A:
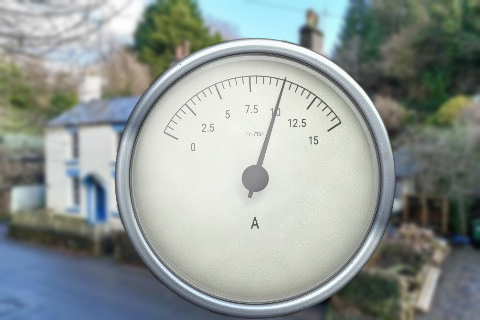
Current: 10 A
